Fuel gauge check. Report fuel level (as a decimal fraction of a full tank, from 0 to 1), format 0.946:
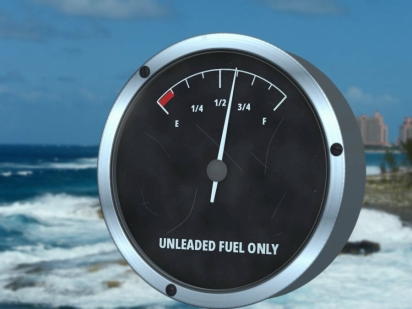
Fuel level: 0.625
